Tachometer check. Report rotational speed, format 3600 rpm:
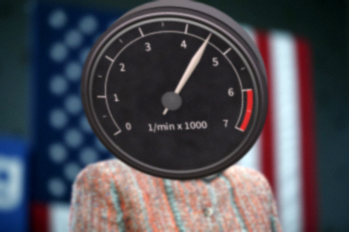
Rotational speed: 4500 rpm
